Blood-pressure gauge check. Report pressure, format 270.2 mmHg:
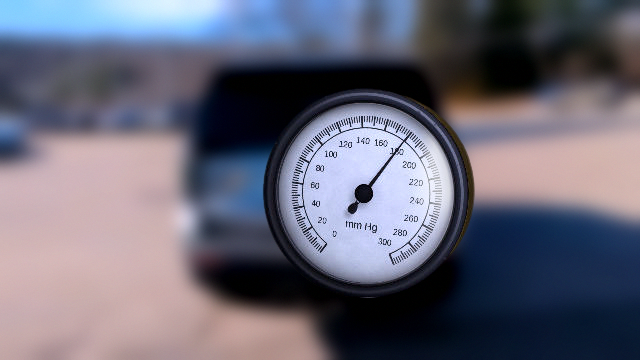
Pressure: 180 mmHg
